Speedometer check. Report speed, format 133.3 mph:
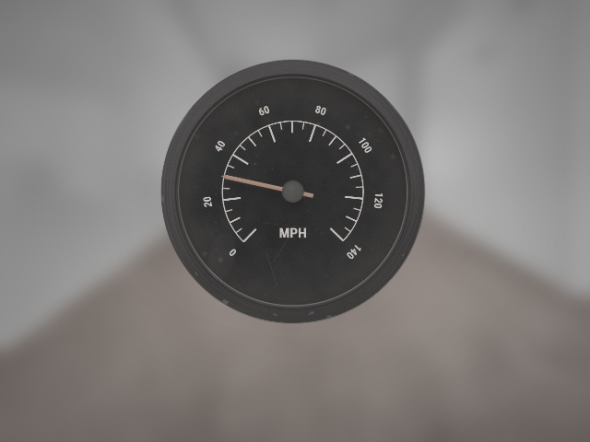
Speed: 30 mph
